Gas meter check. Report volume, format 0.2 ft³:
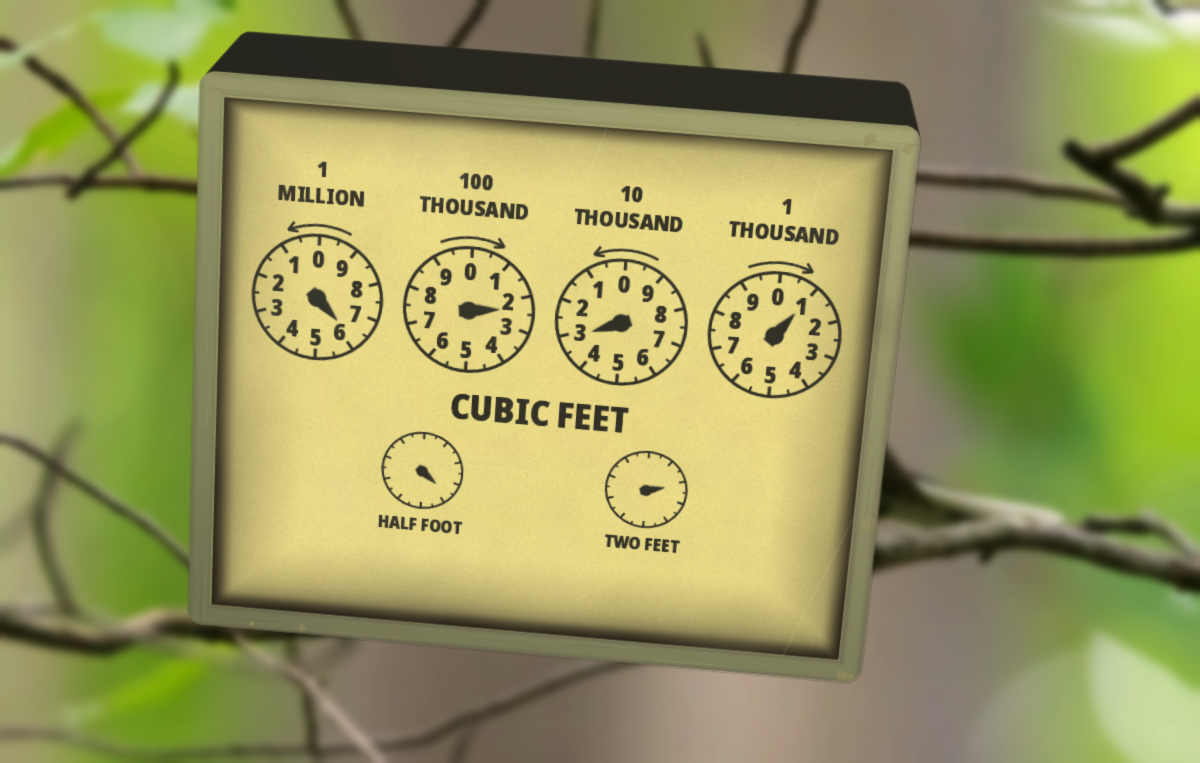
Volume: 623100 ft³
